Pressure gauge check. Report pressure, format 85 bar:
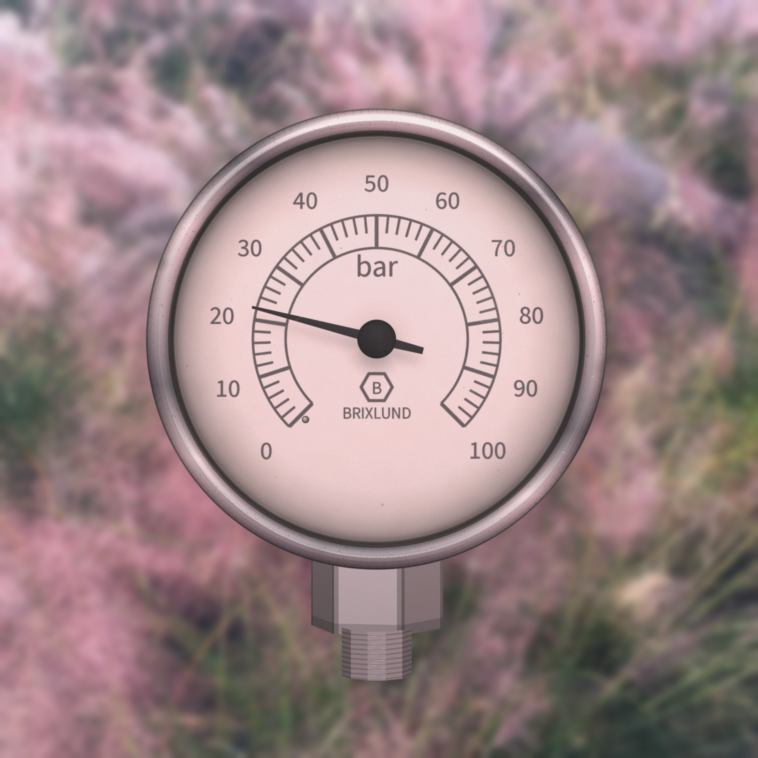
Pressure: 22 bar
